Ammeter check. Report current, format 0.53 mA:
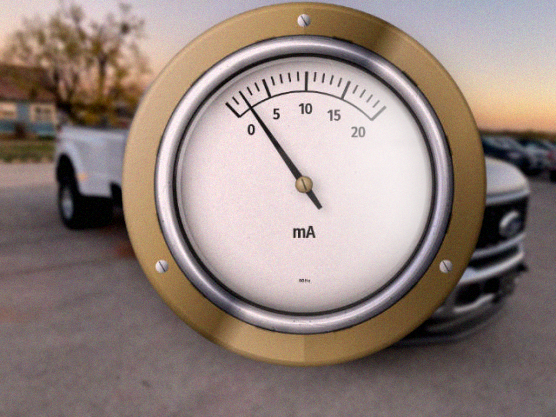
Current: 2 mA
